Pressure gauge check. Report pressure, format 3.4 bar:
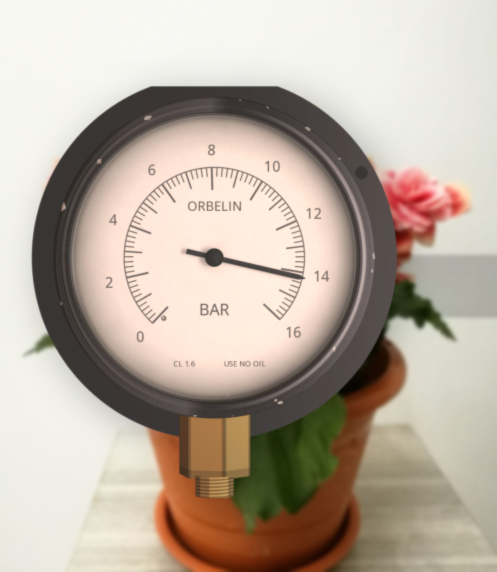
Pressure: 14.2 bar
